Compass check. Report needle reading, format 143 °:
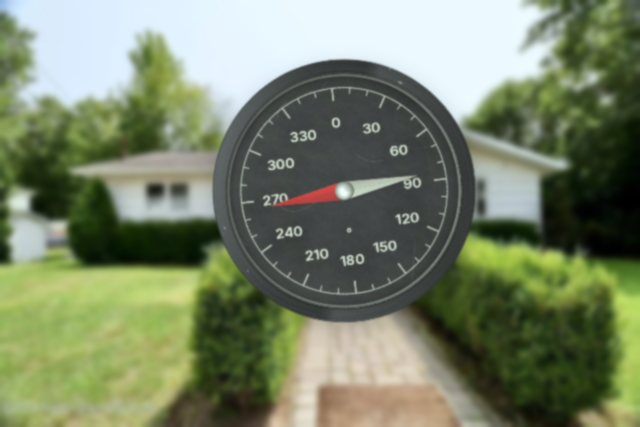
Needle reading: 265 °
